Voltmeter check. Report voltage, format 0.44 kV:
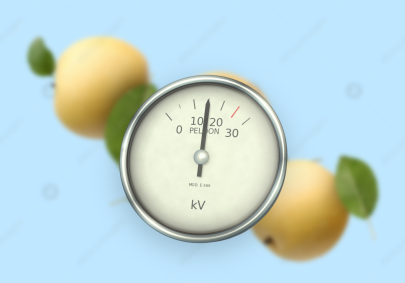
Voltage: 15 kV
